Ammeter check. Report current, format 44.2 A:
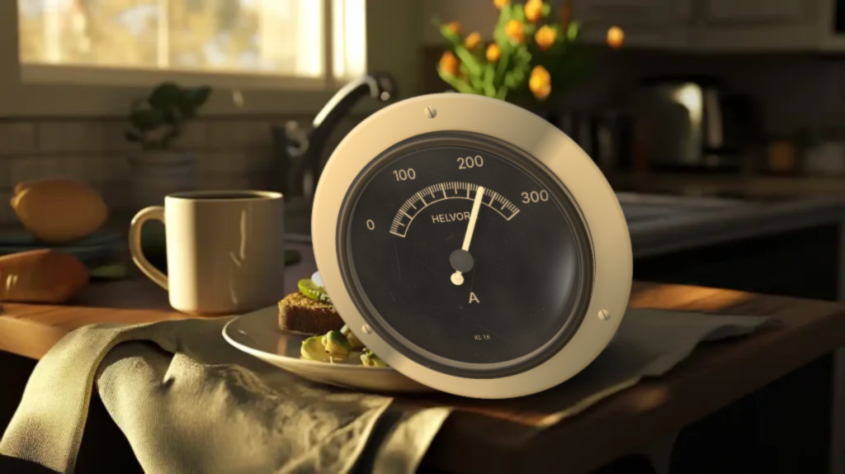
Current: 225 A
